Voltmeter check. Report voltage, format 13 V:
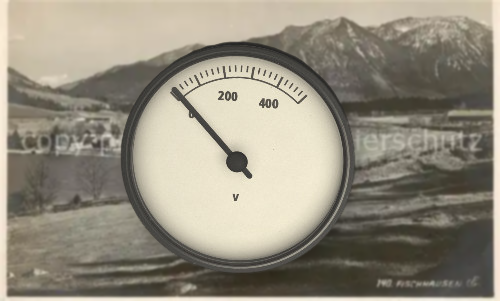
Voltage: 20 V
